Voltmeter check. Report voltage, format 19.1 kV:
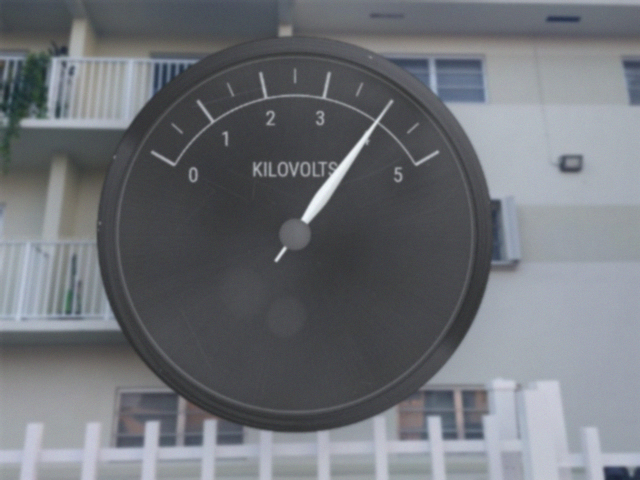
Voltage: 4 kV
